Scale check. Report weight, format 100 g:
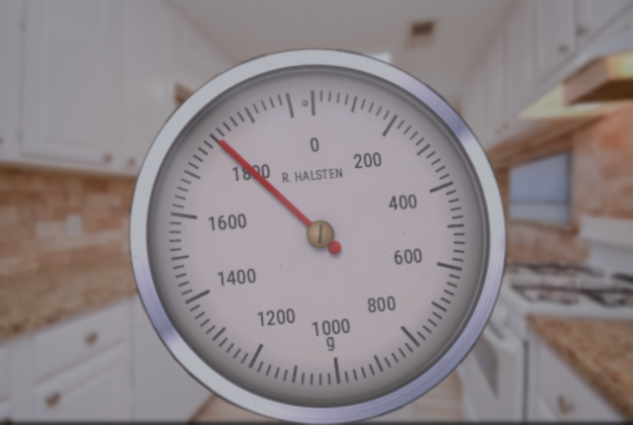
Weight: 1800 g
